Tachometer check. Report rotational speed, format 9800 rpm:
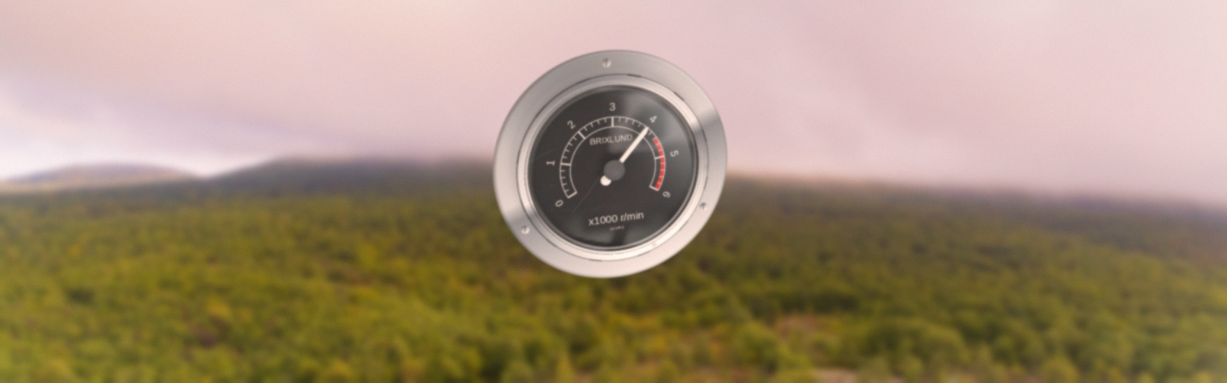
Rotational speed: 4000 rpm
